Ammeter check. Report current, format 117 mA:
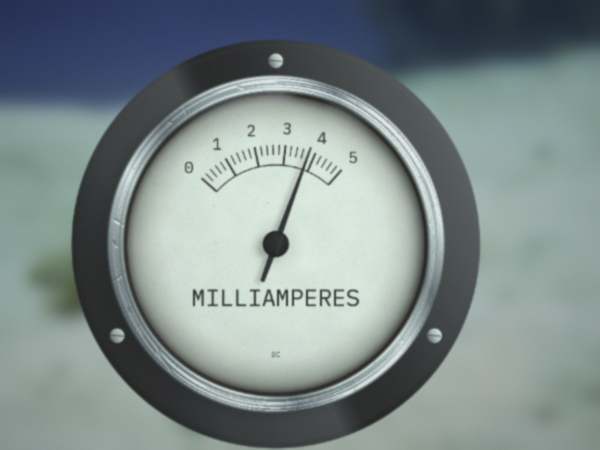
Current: 3.8 mA
